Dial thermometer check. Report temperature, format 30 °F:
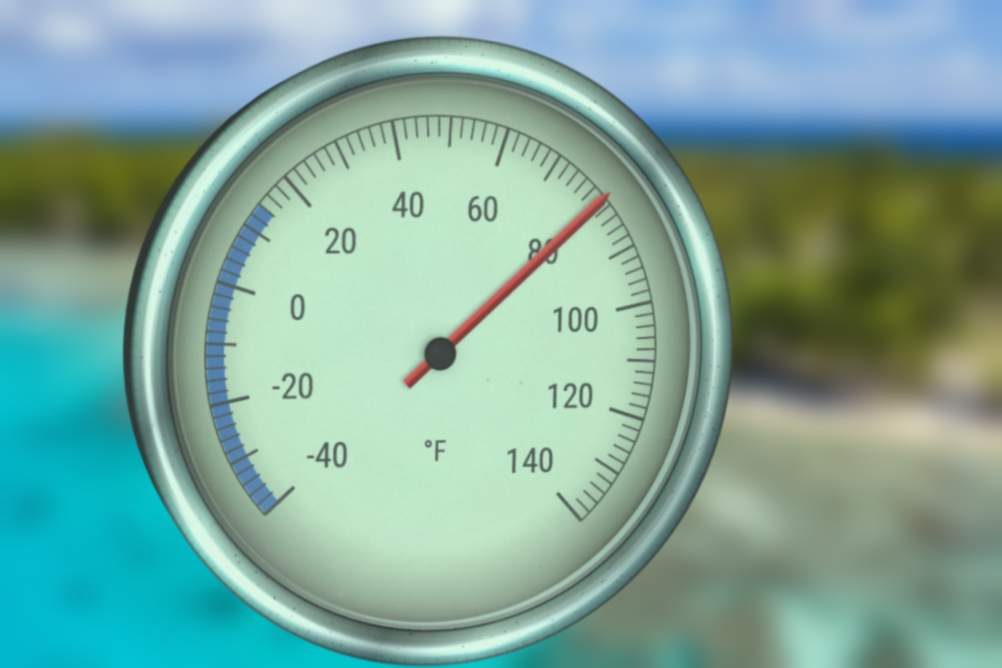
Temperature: 80 °F
